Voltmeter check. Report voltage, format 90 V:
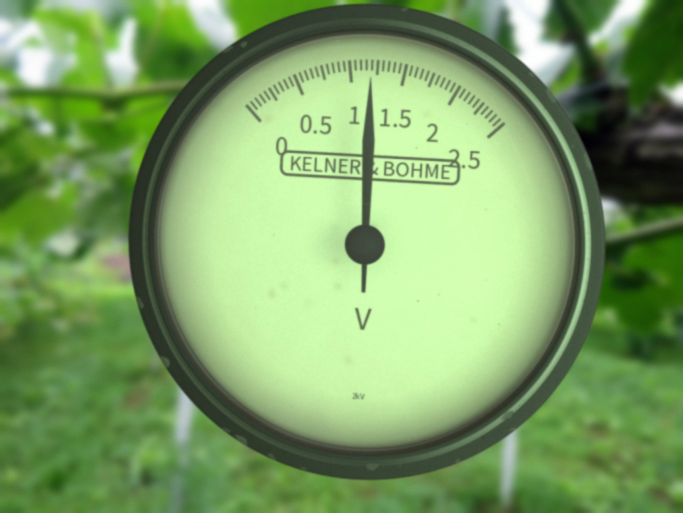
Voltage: 1.2 V
